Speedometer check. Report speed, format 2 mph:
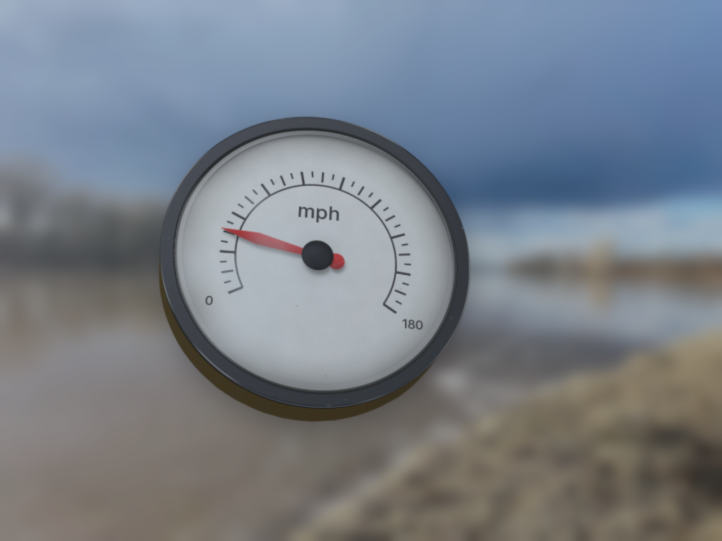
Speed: 30 mph
